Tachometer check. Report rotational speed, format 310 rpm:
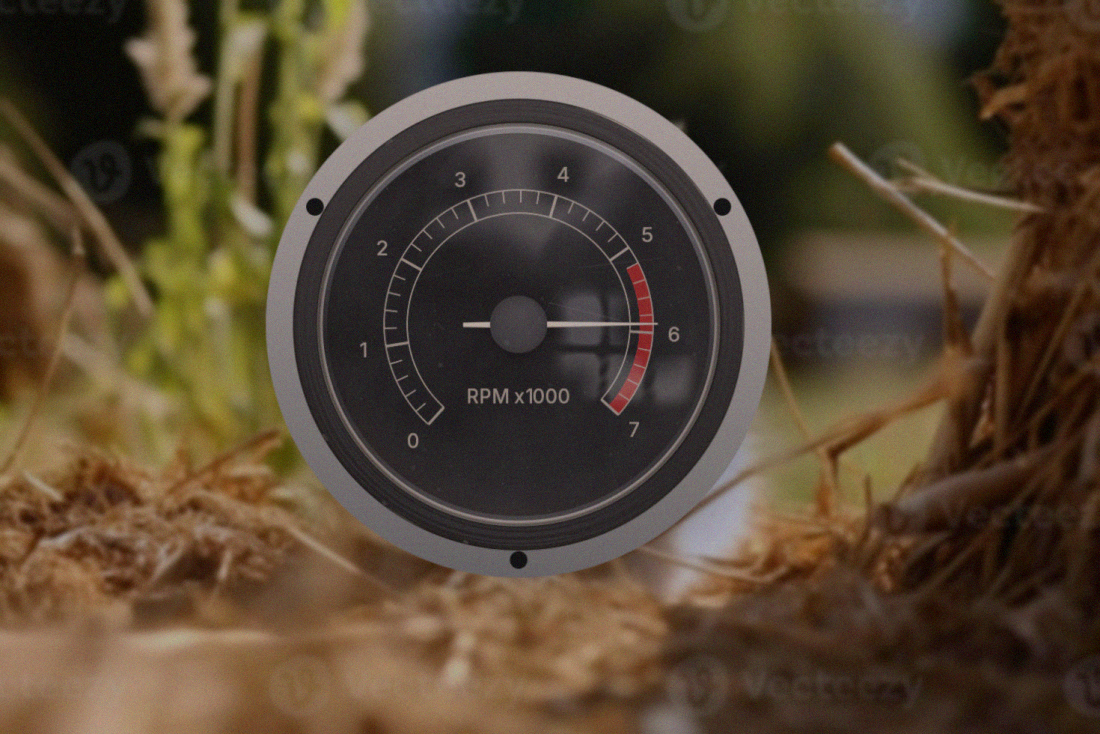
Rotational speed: 5900 rpm
